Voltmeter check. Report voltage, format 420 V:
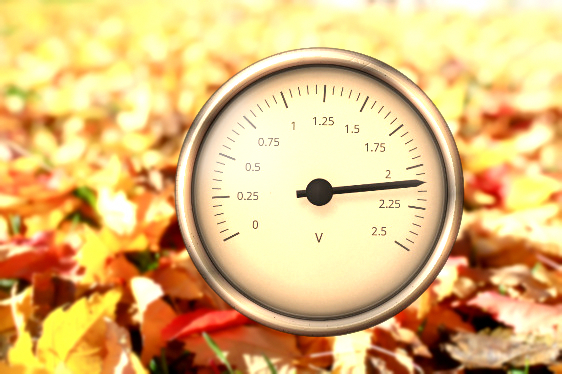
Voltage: 2.1 V
